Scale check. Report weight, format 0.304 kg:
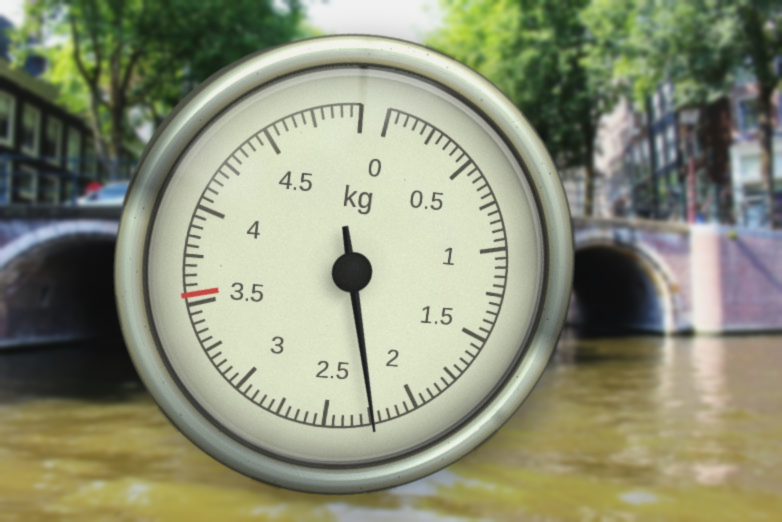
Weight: 2.25 kg
